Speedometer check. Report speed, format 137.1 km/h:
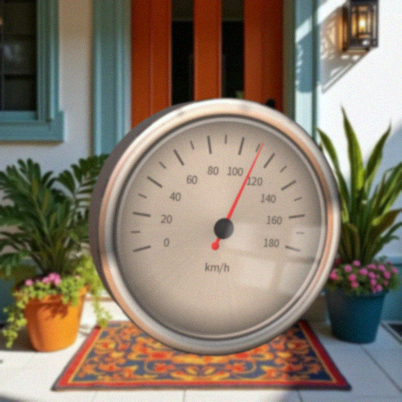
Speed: 110 km/h
